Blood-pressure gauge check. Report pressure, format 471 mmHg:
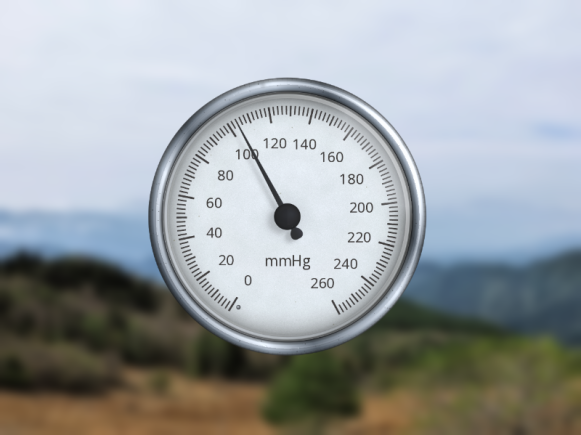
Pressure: 104 mmHg
